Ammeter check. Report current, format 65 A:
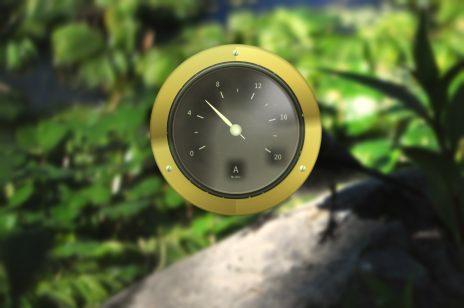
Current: 6 A
